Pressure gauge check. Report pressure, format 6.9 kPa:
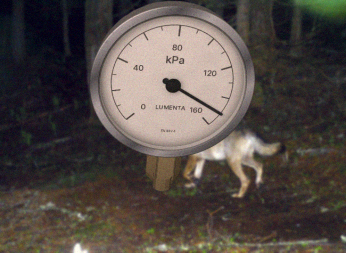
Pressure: 150 kPa
